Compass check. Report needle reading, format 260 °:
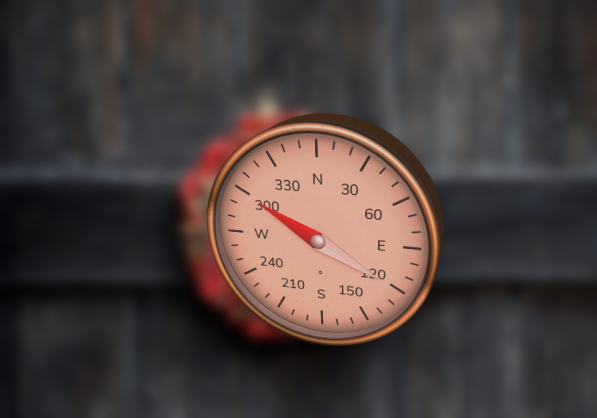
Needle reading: 300 °
